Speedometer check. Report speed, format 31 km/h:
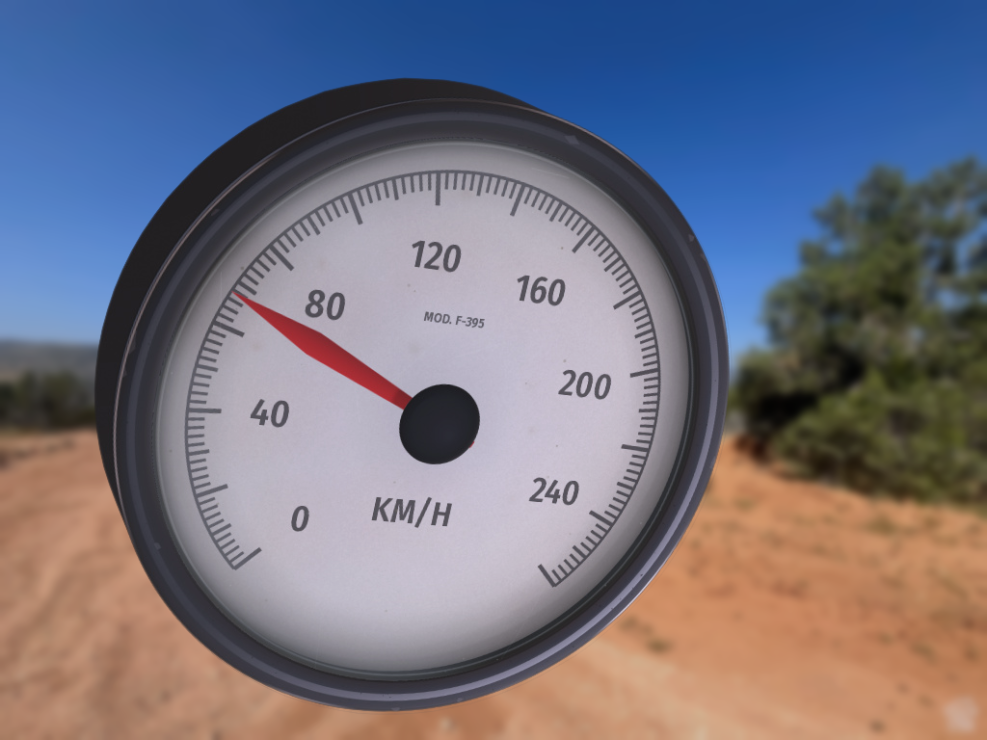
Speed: 68 km/h
